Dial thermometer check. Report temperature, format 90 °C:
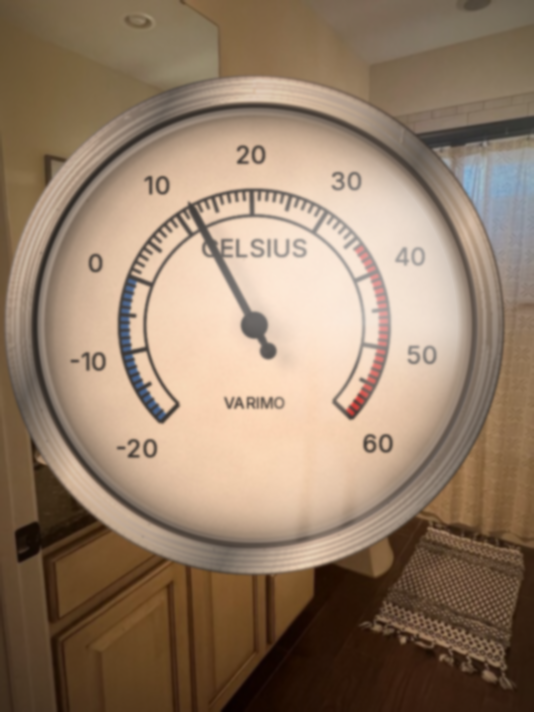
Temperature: 12 °C
